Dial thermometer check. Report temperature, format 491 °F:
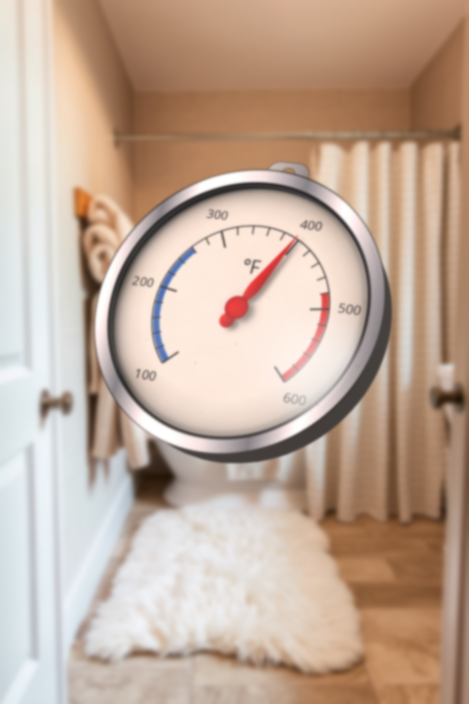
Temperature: 400 °F
